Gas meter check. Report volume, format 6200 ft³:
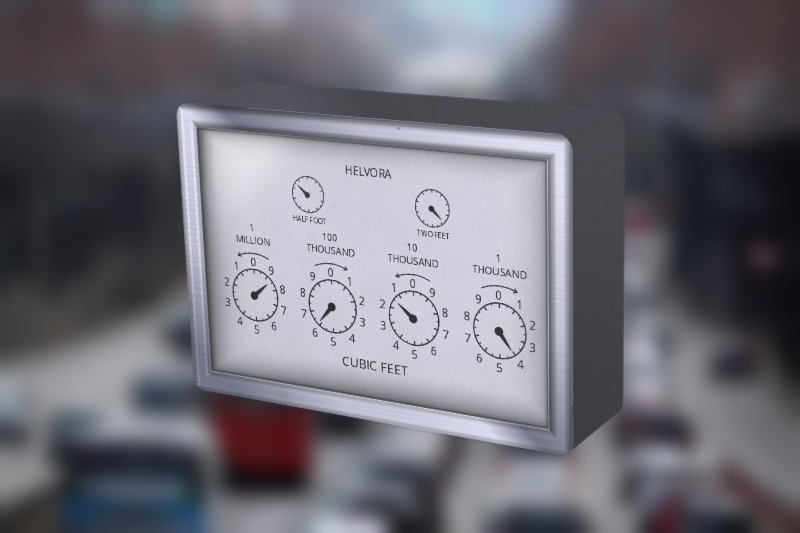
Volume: 861400 ft³
